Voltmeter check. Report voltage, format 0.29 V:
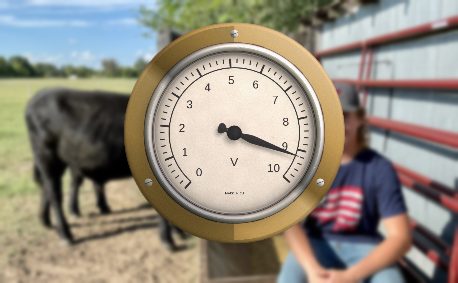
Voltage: 9.2 V
